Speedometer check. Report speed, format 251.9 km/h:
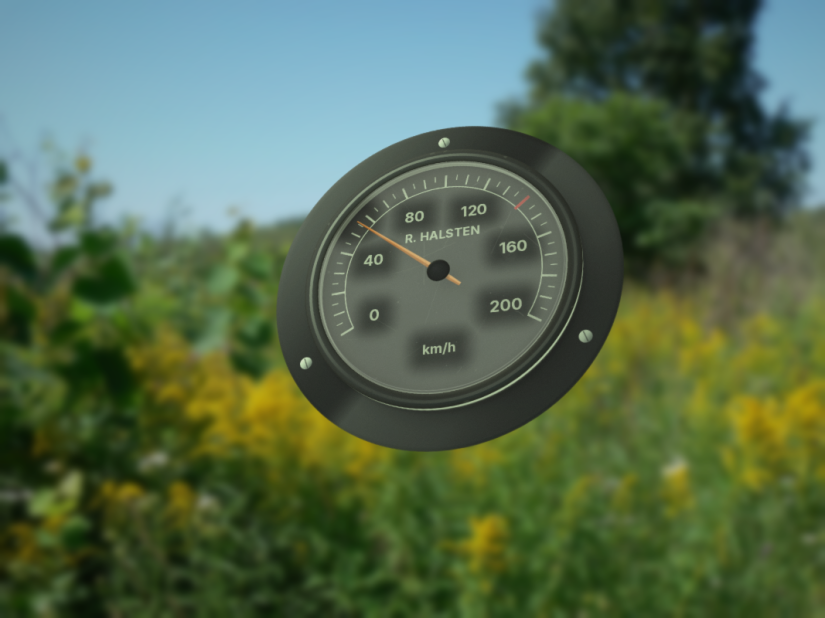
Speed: 55 km/h
